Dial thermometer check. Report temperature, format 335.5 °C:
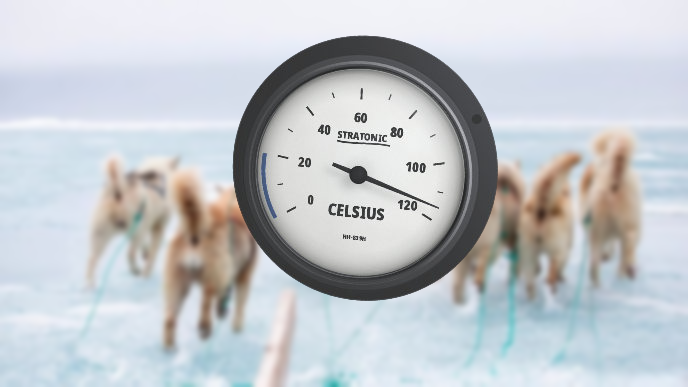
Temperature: 115 °C
